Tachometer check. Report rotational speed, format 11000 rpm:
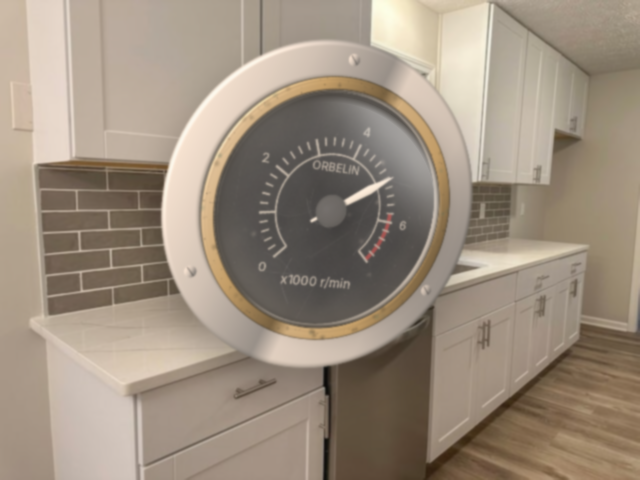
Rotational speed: 5000 rpm
